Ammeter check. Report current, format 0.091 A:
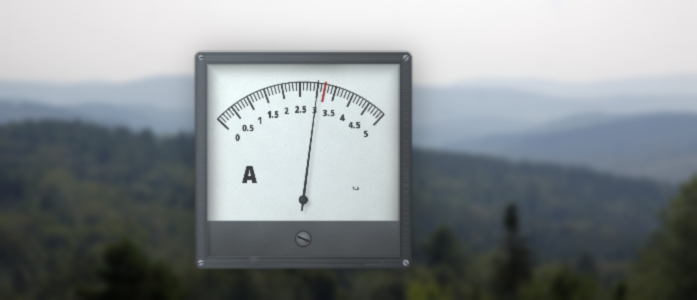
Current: 3 A
